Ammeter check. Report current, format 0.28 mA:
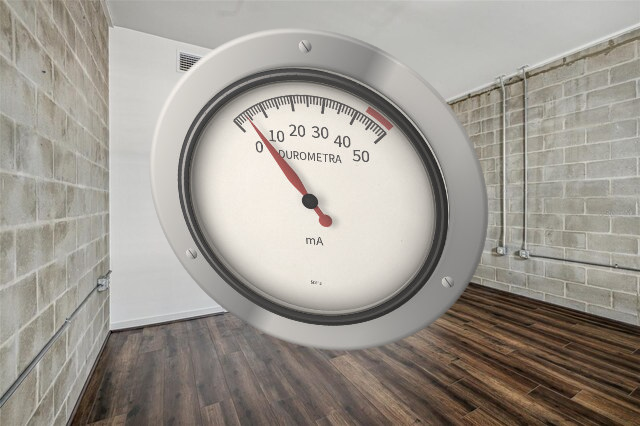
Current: 5 mA
